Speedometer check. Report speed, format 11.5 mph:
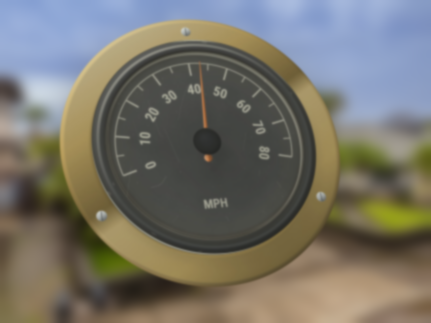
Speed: 42.5 mph
